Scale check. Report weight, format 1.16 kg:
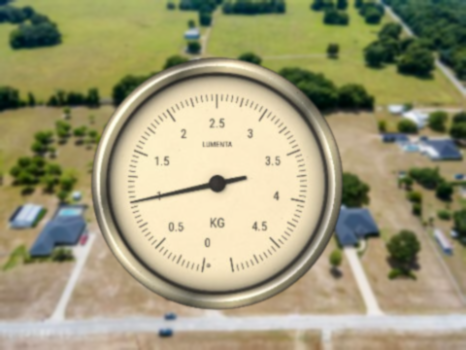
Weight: 1 kg
